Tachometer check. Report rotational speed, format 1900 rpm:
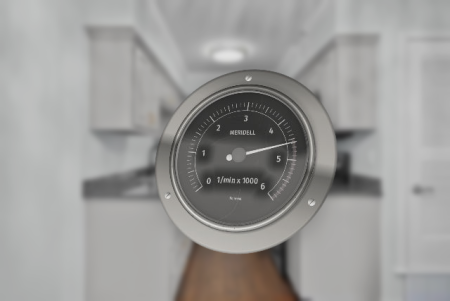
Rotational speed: 4600 rpm
